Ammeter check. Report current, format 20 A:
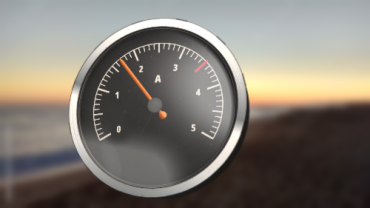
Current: 1.7 A
